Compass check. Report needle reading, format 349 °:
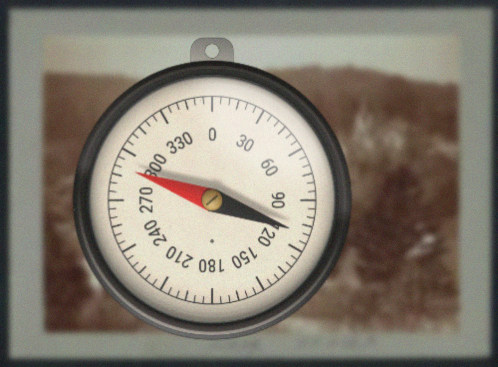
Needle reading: 290 °
